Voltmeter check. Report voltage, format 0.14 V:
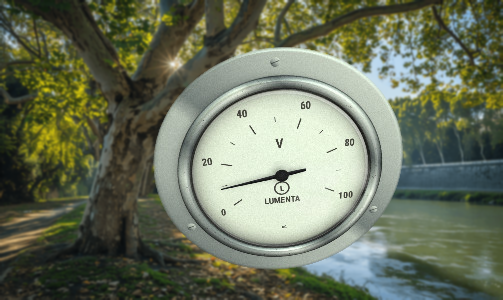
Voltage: 10 V
